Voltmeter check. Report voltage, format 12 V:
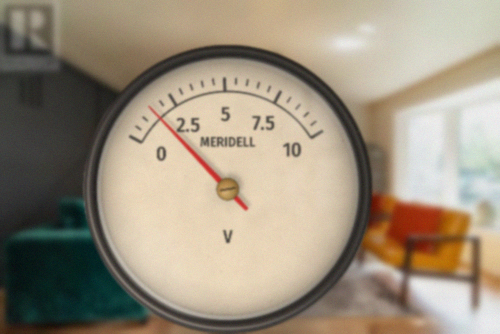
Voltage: 1.5 V
